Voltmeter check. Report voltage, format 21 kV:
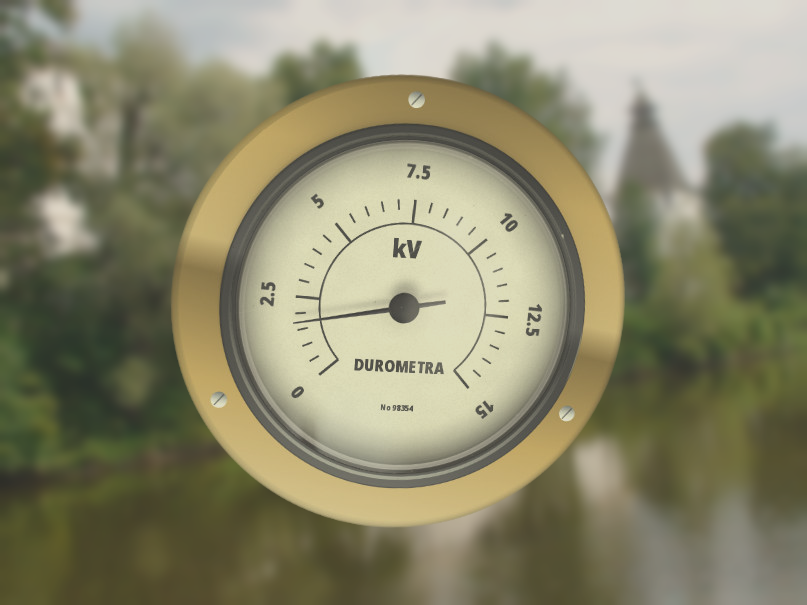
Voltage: 1.75 kV
